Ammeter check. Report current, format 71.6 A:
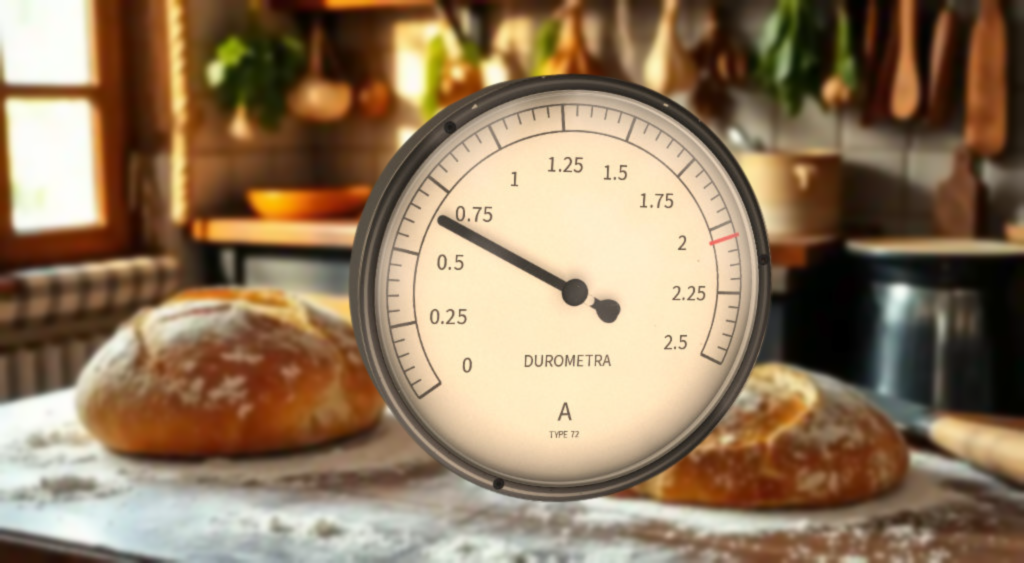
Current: 0.65 A
